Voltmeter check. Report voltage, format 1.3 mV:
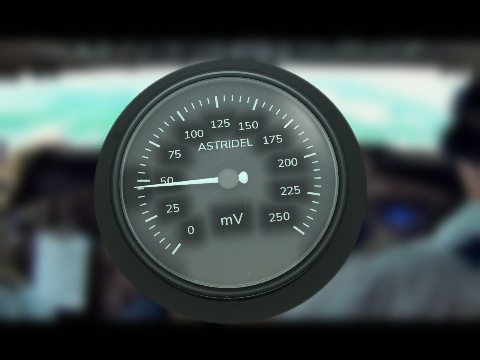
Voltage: 45 mV
